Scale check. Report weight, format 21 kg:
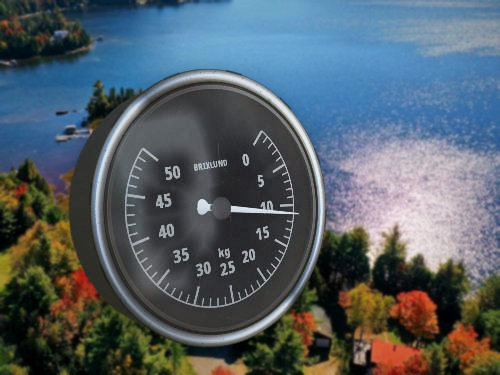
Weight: 11 kg
